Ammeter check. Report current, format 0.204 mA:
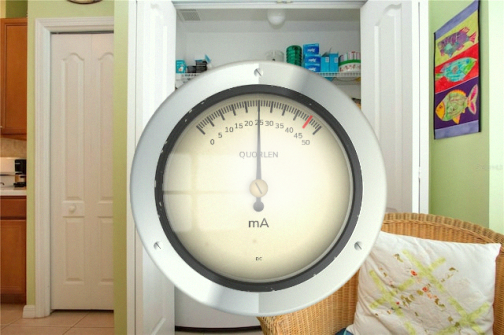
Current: 25 mA
